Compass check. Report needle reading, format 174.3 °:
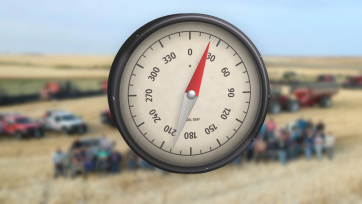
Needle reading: 20 °
